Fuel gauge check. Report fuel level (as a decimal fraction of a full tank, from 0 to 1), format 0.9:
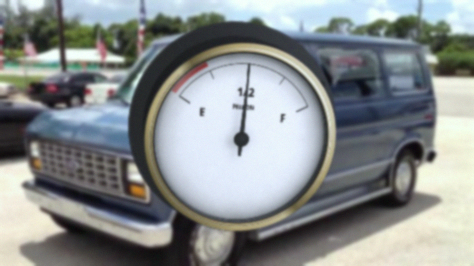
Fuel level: 0.5
